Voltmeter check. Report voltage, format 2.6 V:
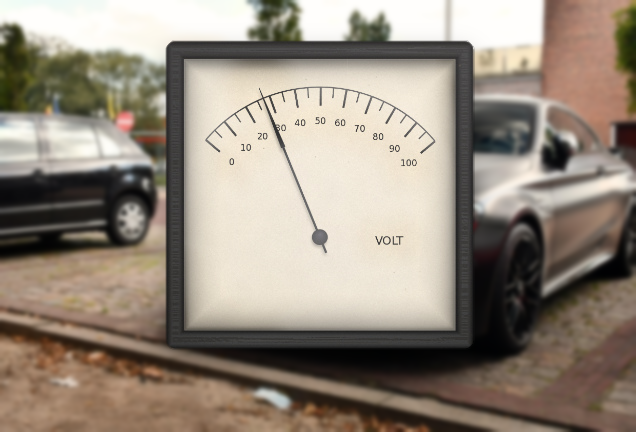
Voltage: 27.5 V
